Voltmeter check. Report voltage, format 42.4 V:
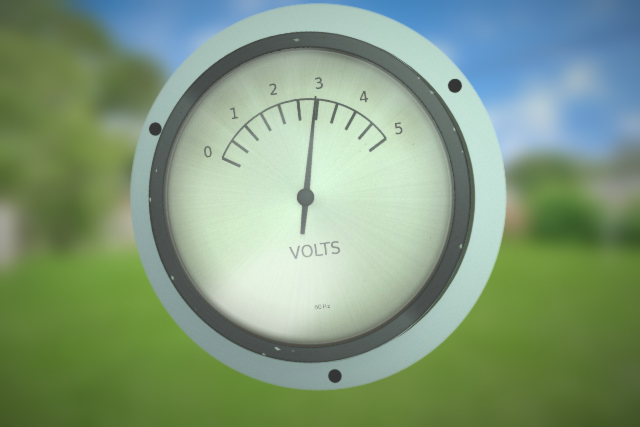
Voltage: 3 V
